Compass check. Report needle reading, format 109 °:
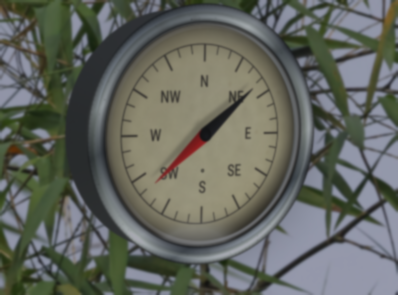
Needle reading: 230 °
